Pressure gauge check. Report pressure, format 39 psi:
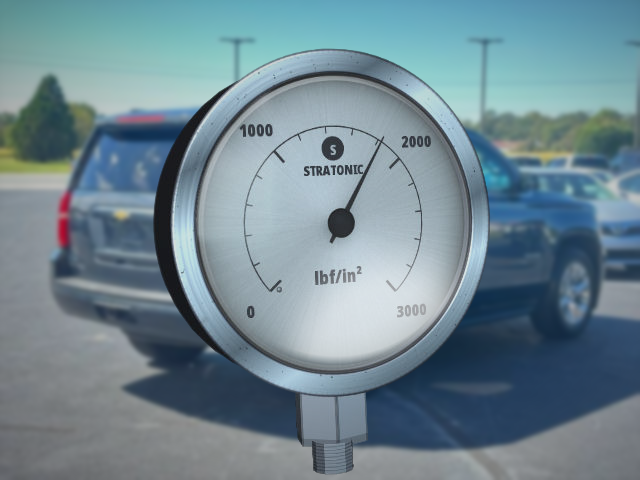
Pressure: 1800 psi
